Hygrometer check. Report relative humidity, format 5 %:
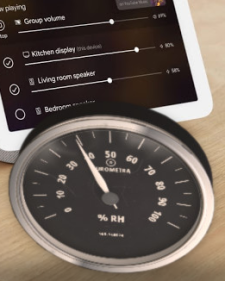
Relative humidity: 40 %
